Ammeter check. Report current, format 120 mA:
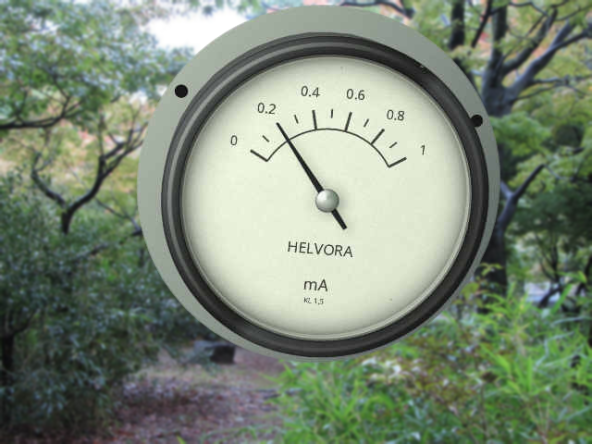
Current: 0.2 mA
